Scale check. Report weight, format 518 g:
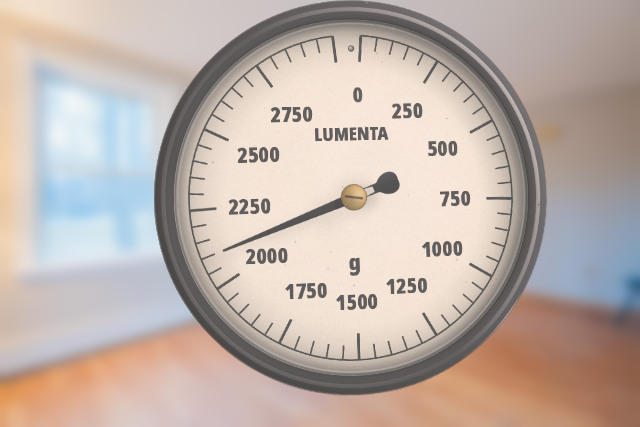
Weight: 2100 g
